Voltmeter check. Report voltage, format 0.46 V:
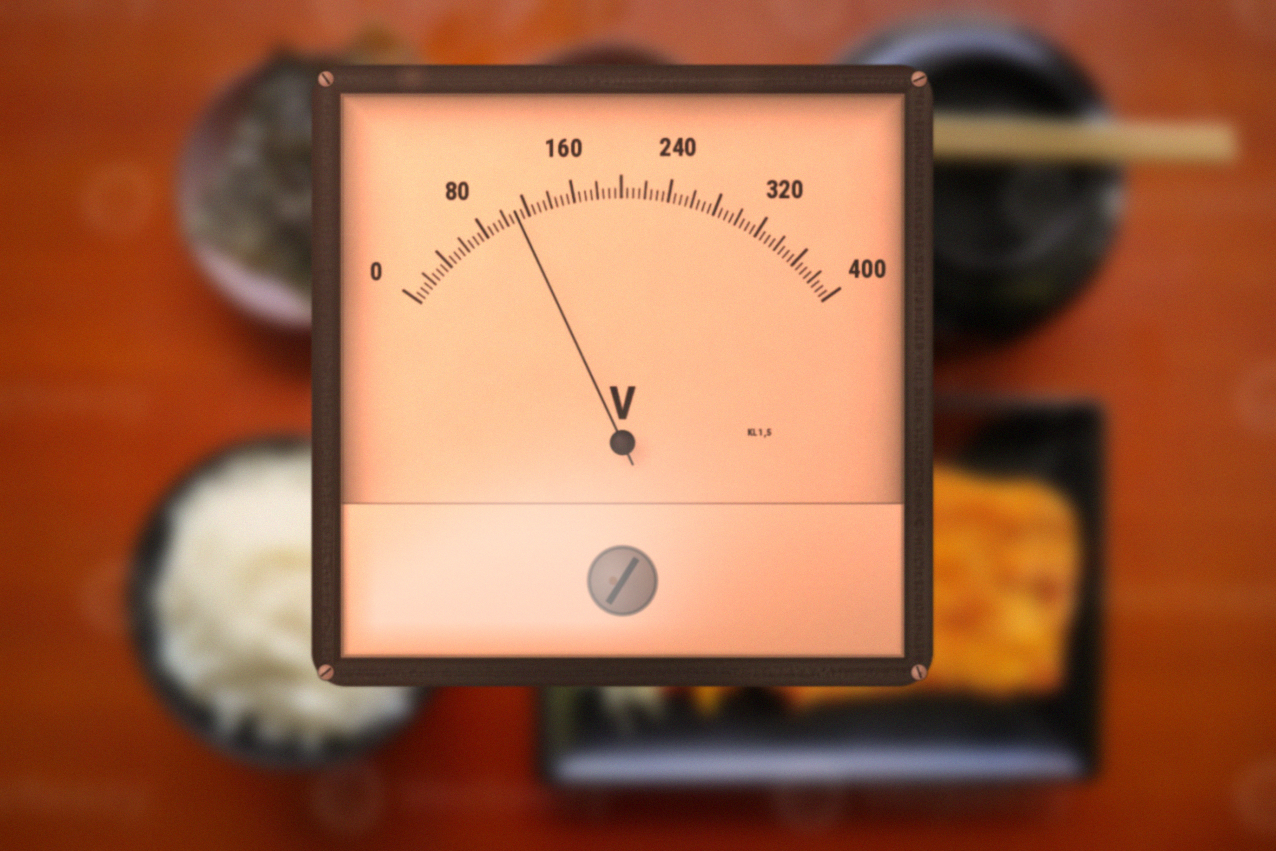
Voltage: 110 V
